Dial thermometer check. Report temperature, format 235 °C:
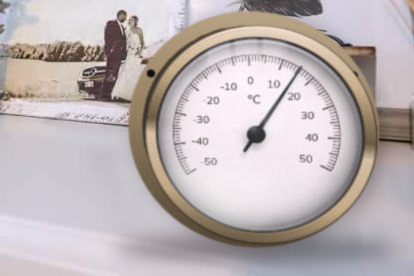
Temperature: 15 °C
